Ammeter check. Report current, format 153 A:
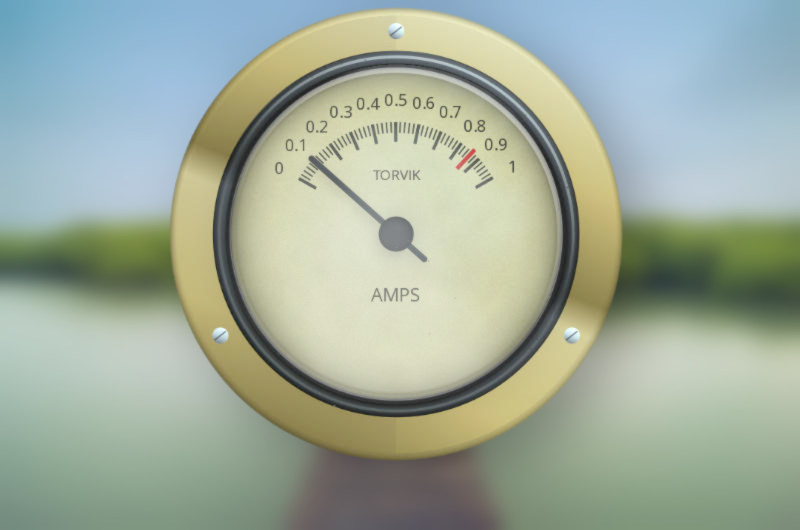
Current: 0.1 A
